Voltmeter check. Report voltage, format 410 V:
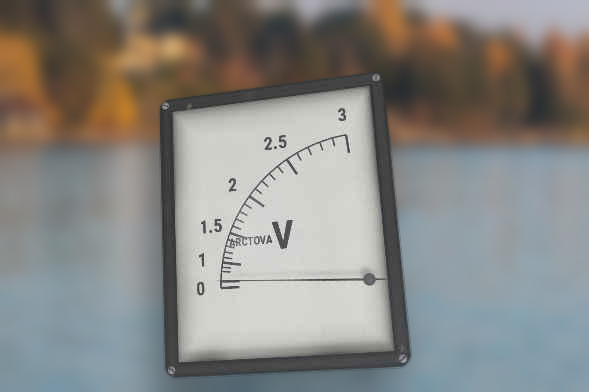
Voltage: 0.5 V
